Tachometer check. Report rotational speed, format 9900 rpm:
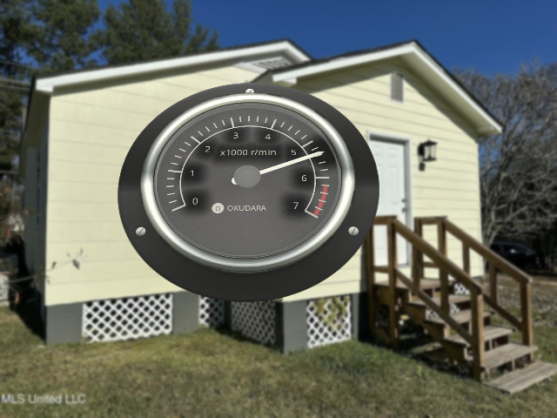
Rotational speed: 5400 rpm
